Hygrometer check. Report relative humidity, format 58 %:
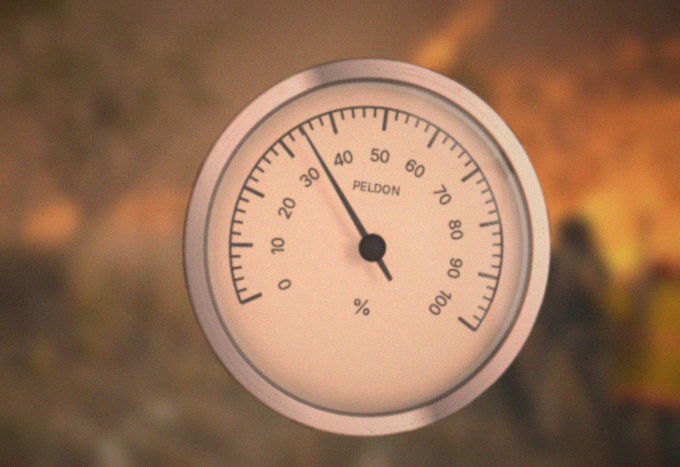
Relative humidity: 34 %
